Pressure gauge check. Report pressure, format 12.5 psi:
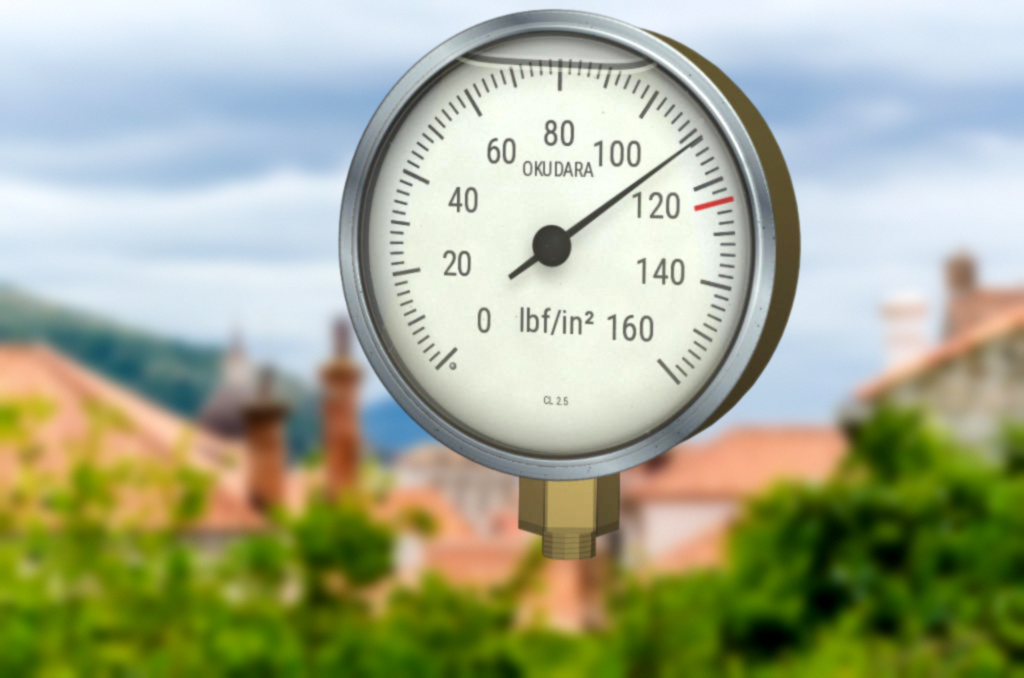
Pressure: 112 psi
